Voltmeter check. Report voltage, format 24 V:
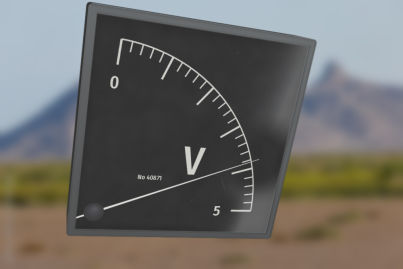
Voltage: 3.8 V
